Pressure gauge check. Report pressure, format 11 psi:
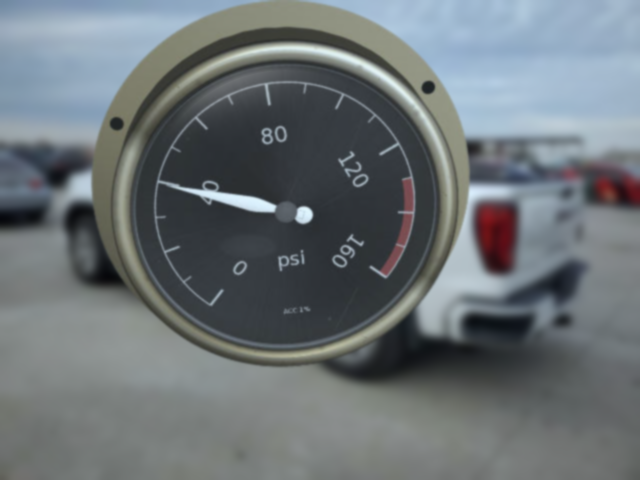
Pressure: 40 psi
